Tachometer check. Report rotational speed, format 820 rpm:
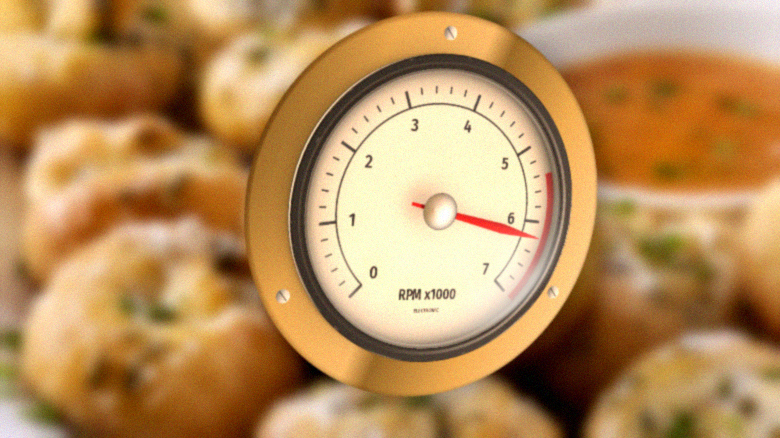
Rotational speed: 6200 rpm
